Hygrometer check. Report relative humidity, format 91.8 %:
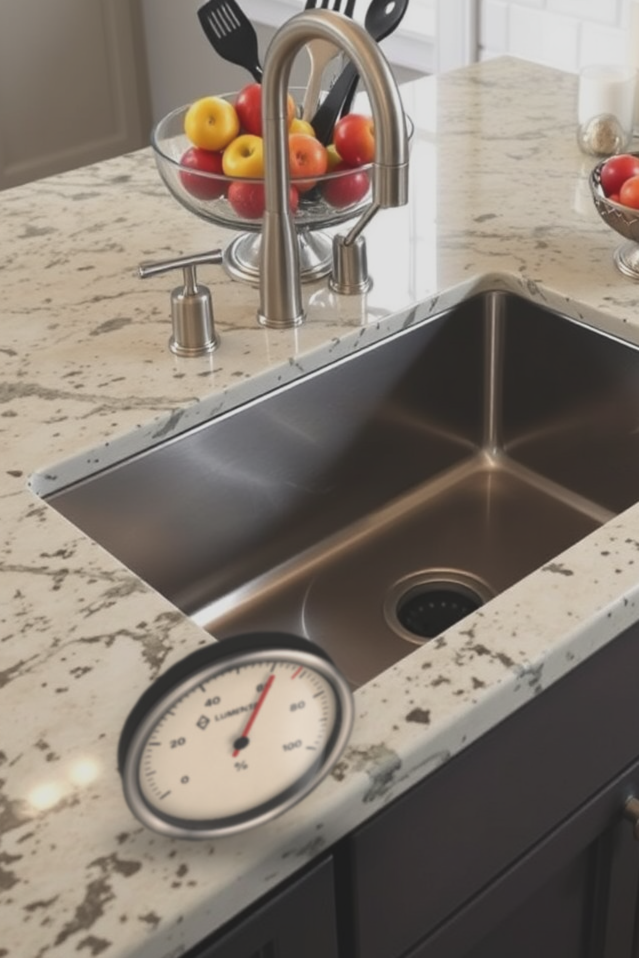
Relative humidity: 60 %
